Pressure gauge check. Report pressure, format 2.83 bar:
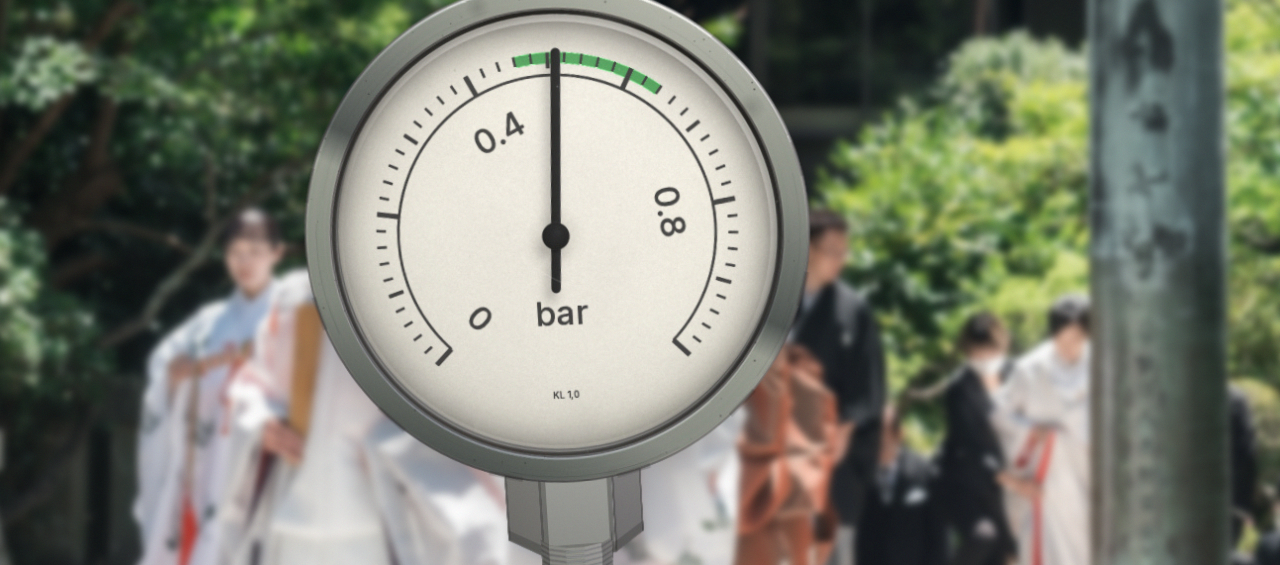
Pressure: 0.51 bar
